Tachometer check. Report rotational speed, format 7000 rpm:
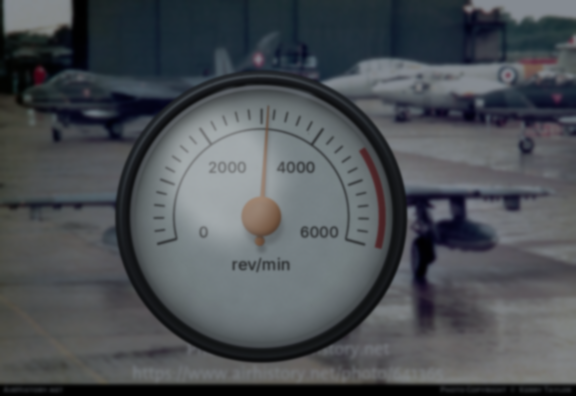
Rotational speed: 3100 rpm
